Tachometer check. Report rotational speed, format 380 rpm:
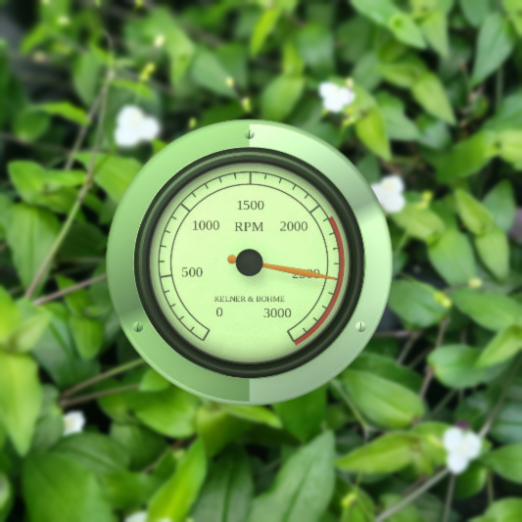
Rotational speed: 2500 rpm
